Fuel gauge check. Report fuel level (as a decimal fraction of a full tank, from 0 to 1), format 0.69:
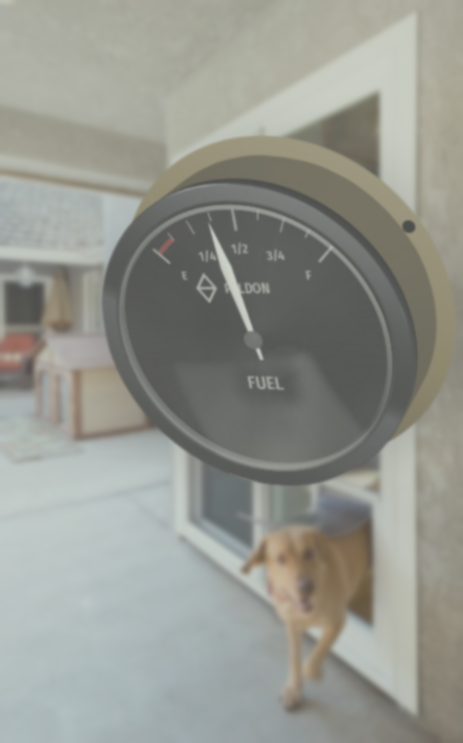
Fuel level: 0.375
